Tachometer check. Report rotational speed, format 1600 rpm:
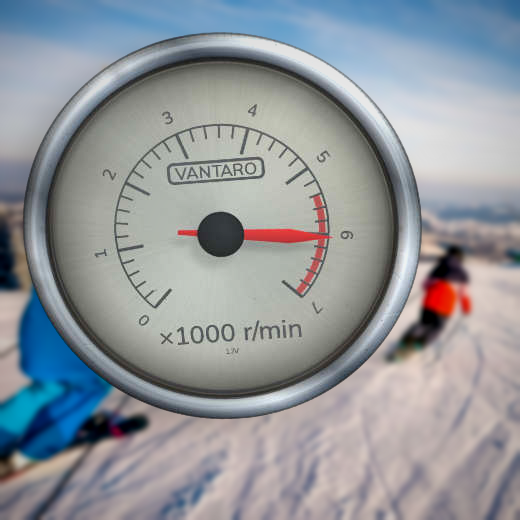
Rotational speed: 6000 rpm
